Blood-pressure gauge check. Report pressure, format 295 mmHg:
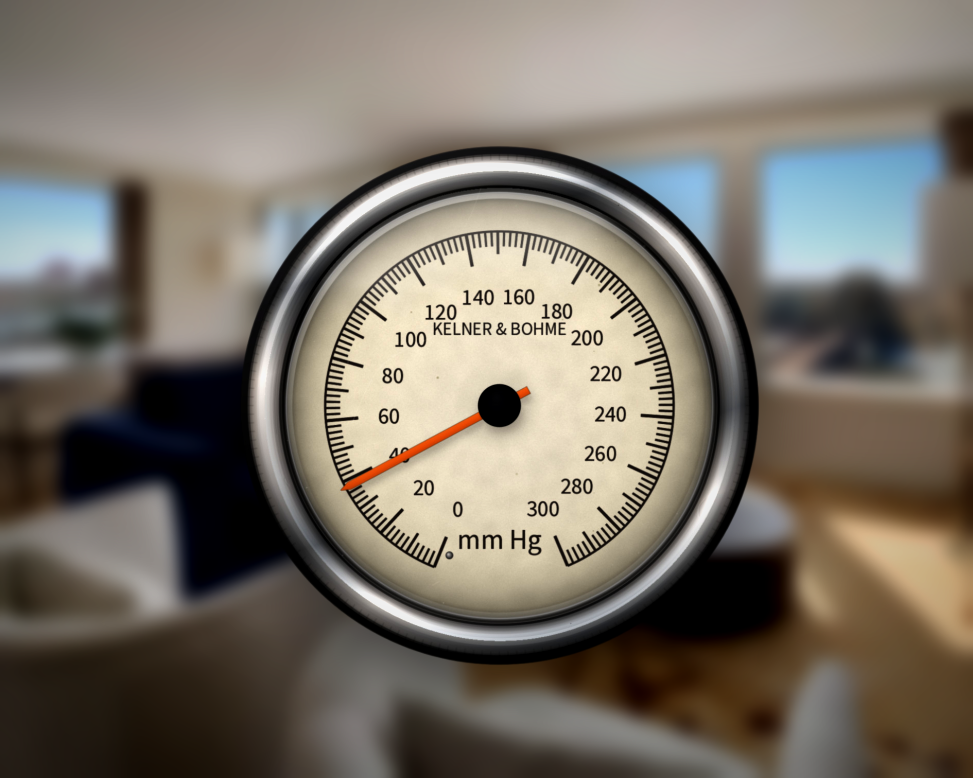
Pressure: 38 mmHg
